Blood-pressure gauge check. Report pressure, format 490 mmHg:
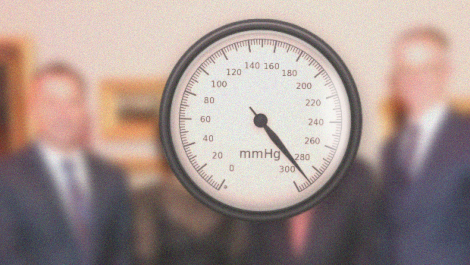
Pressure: 290 mmHg
